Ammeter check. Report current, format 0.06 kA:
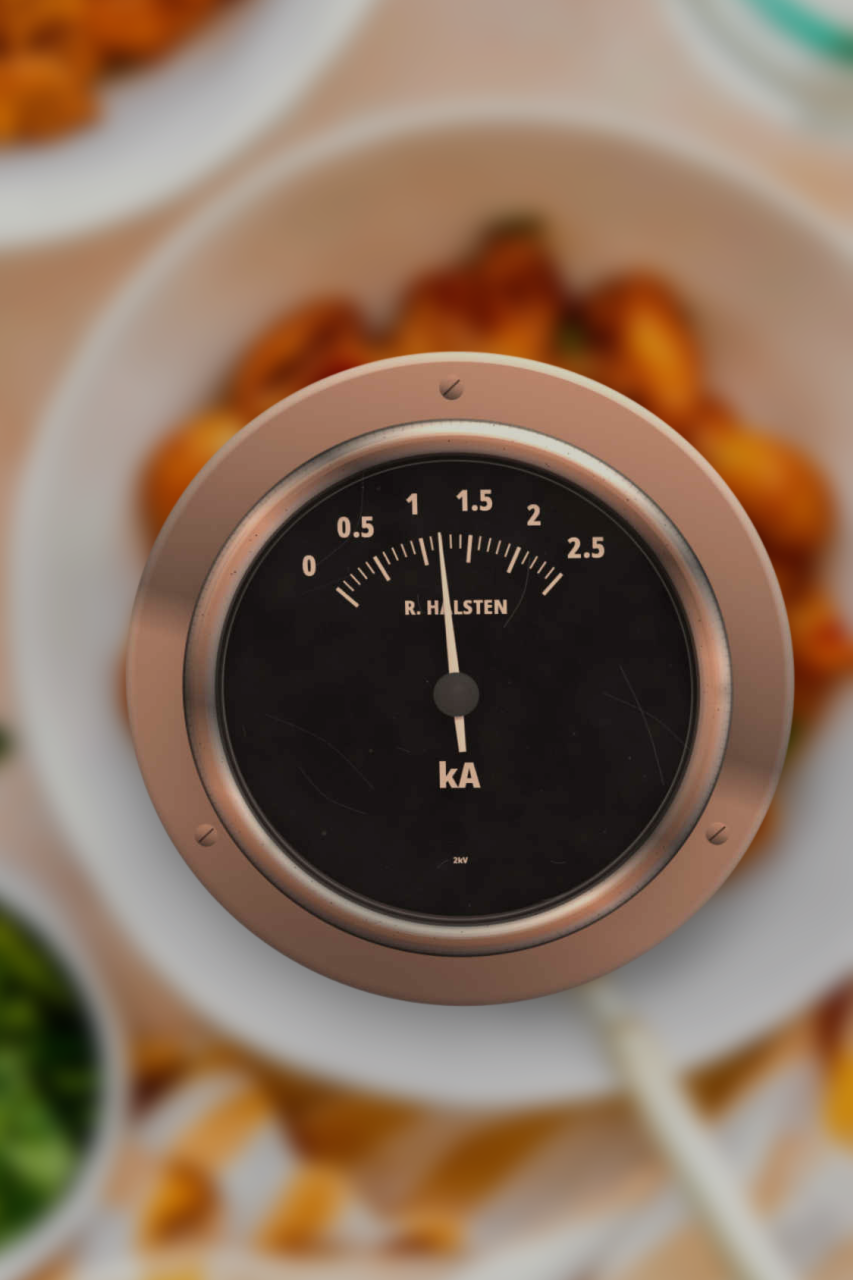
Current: 1.2 kA
